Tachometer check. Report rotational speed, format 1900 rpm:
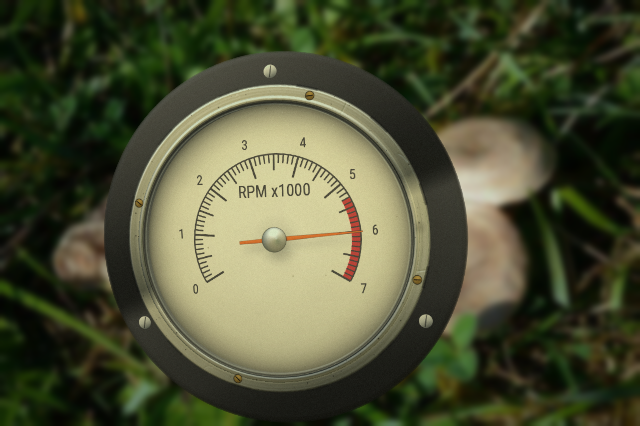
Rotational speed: 6000 rpm
